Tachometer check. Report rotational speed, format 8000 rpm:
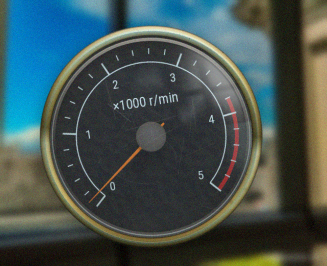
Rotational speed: 100 rpm
